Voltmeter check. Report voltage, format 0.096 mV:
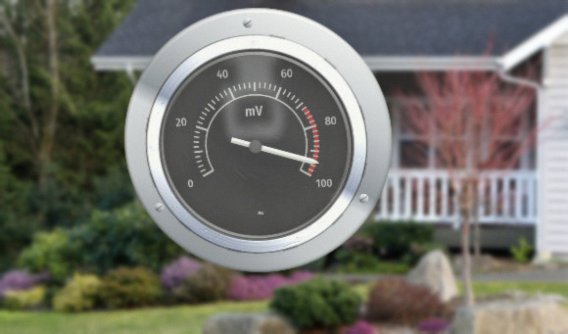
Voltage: 94 mV
